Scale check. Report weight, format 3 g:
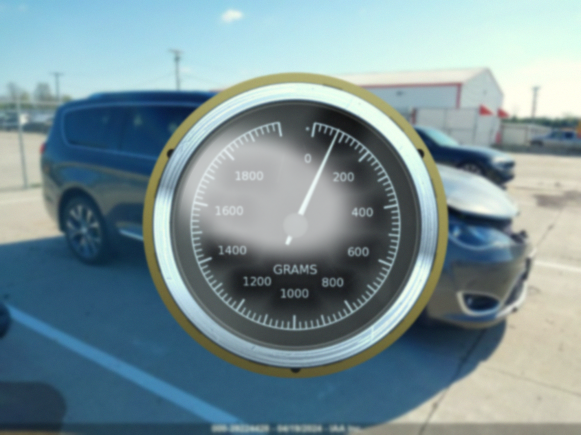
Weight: 80 g
